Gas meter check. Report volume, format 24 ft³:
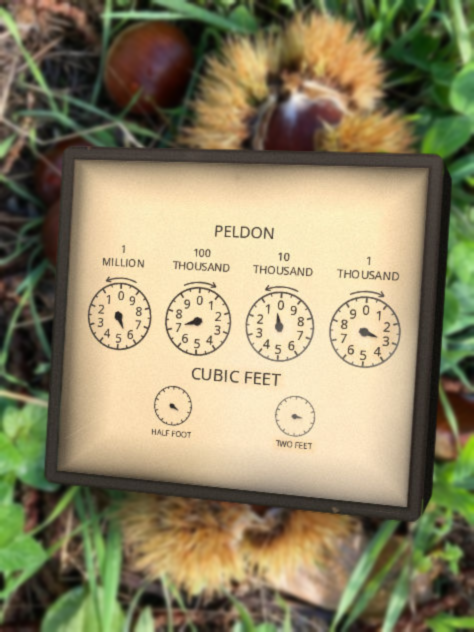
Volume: 570300 ft³
